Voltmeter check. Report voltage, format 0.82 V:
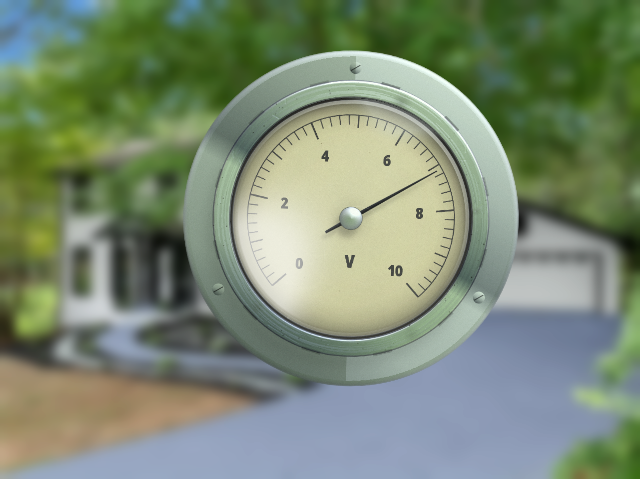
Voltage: 7.1 V
